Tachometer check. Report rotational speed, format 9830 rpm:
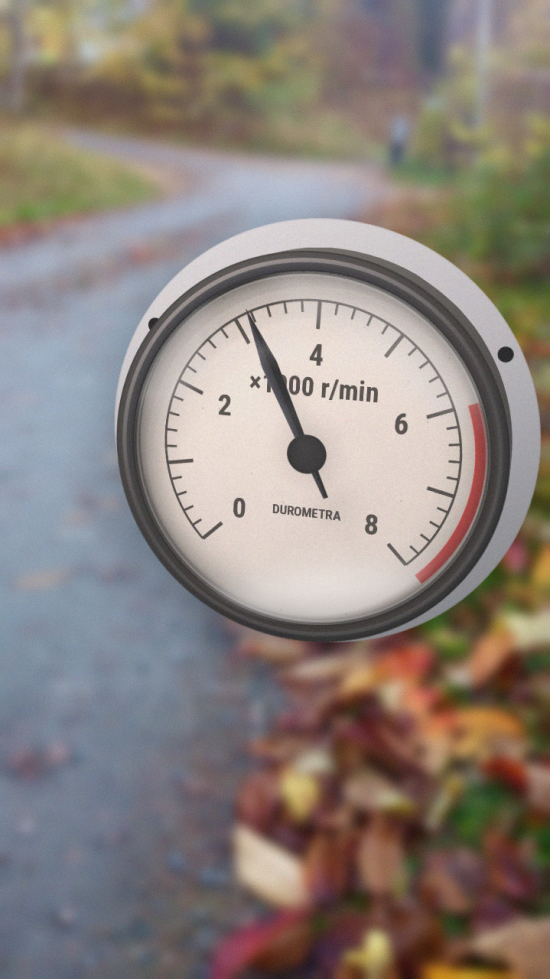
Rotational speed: 3200 rpm
